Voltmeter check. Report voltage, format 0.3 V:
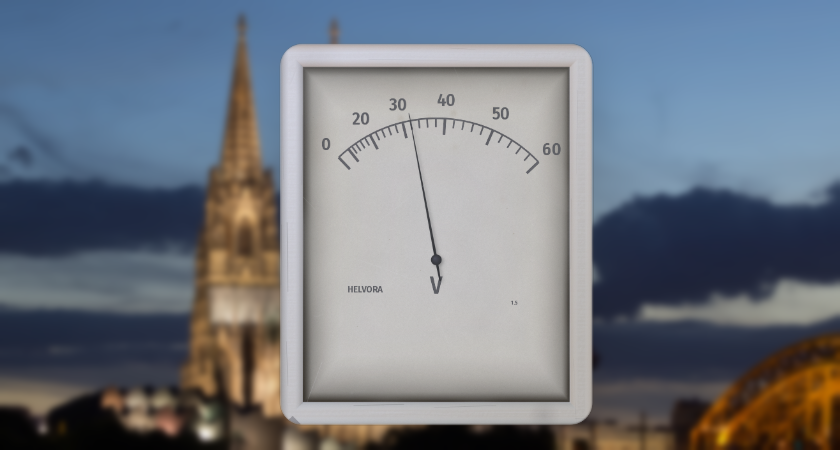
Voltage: 32 V
